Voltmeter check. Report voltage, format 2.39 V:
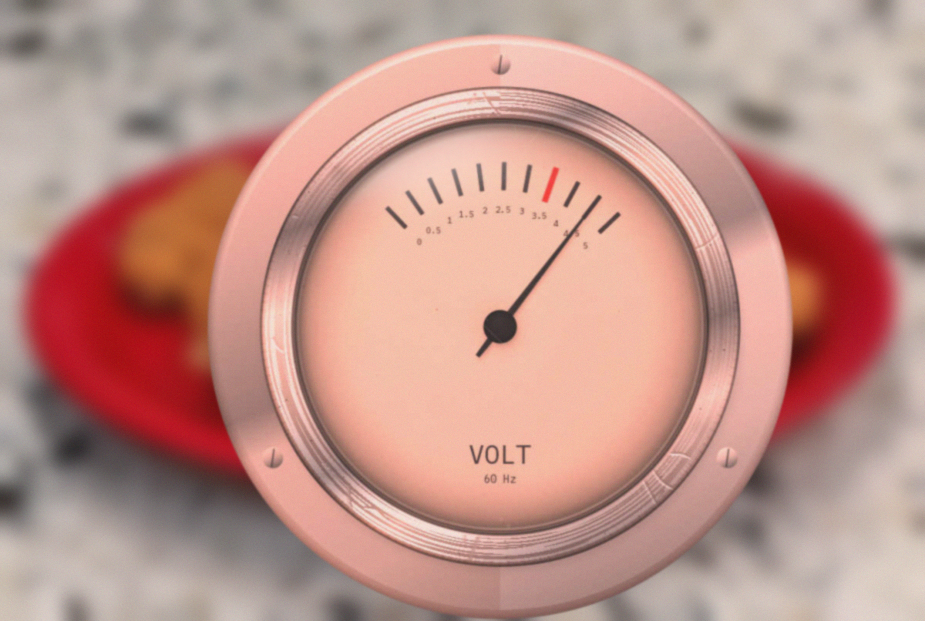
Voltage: 4.5 V
